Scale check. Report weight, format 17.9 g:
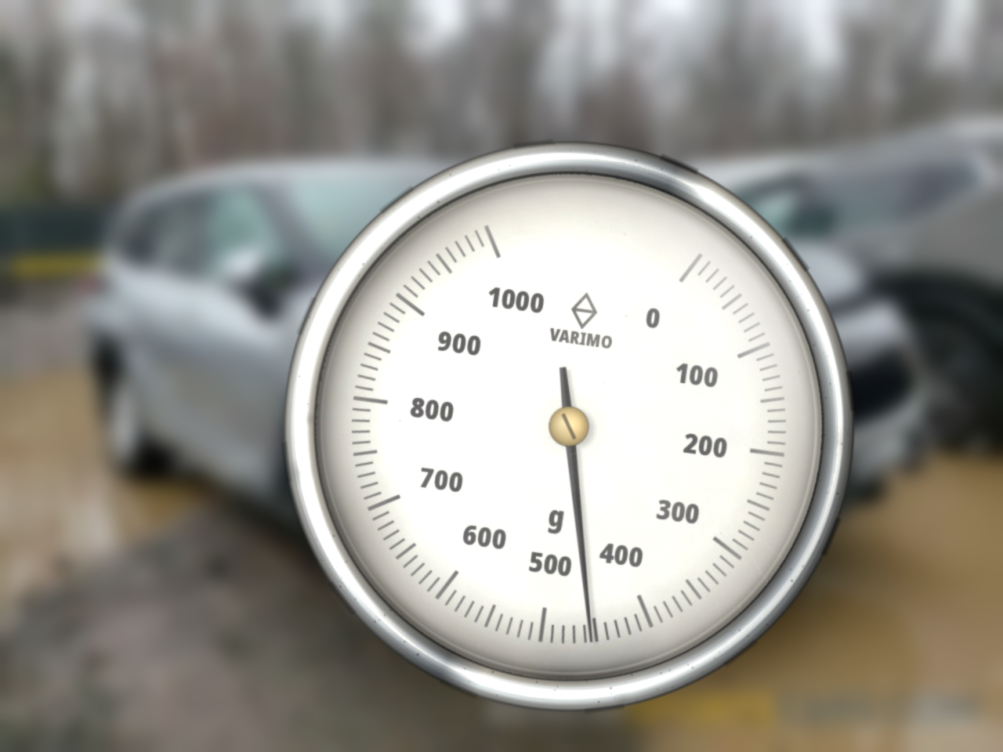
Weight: 455 g
